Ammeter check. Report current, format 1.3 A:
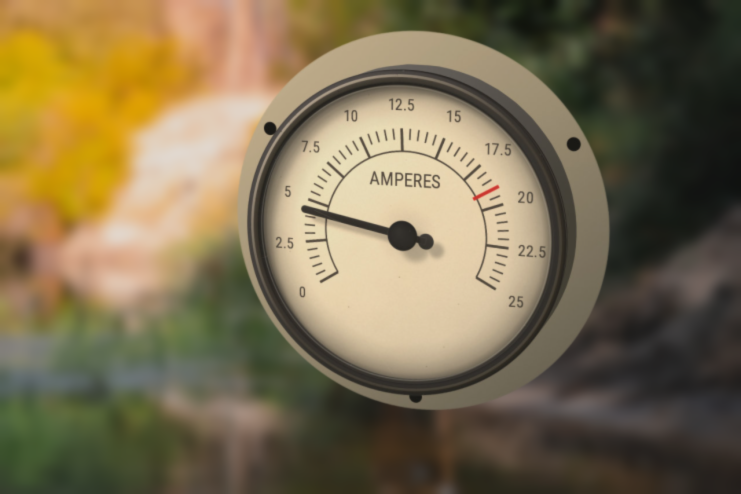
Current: 4.5 A
